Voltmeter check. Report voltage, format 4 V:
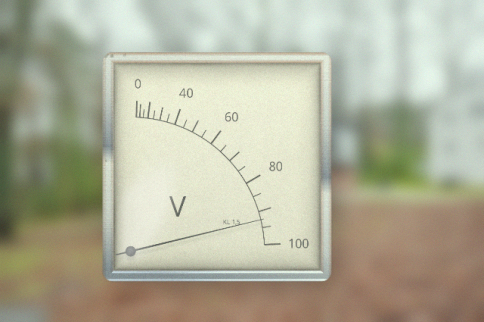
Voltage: 92.5 V
